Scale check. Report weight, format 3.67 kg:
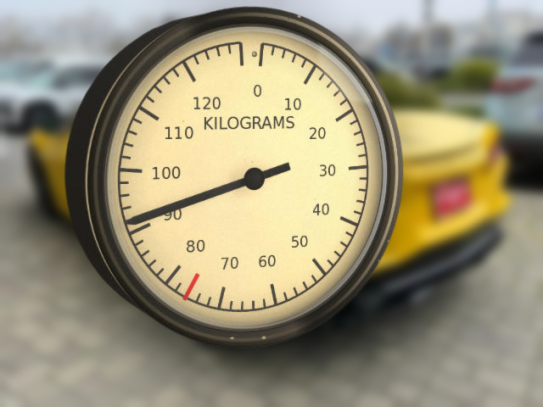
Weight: 92 kg
